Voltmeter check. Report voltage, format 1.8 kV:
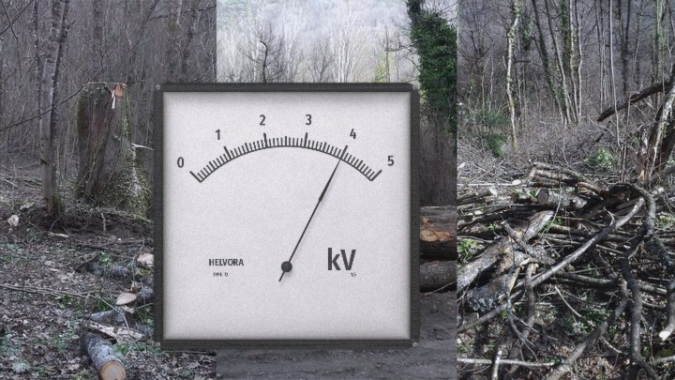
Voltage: 4 kV
